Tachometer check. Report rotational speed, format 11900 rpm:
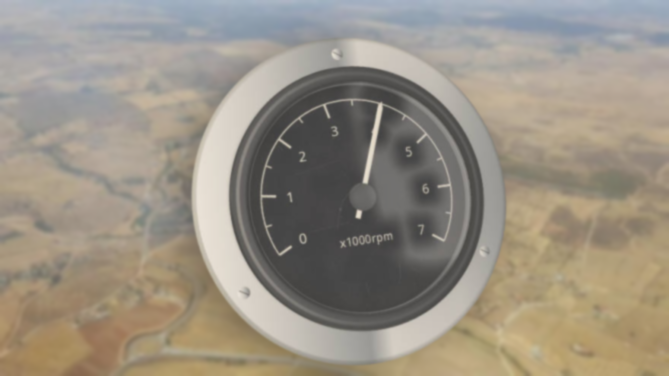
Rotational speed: 4000 rpm
